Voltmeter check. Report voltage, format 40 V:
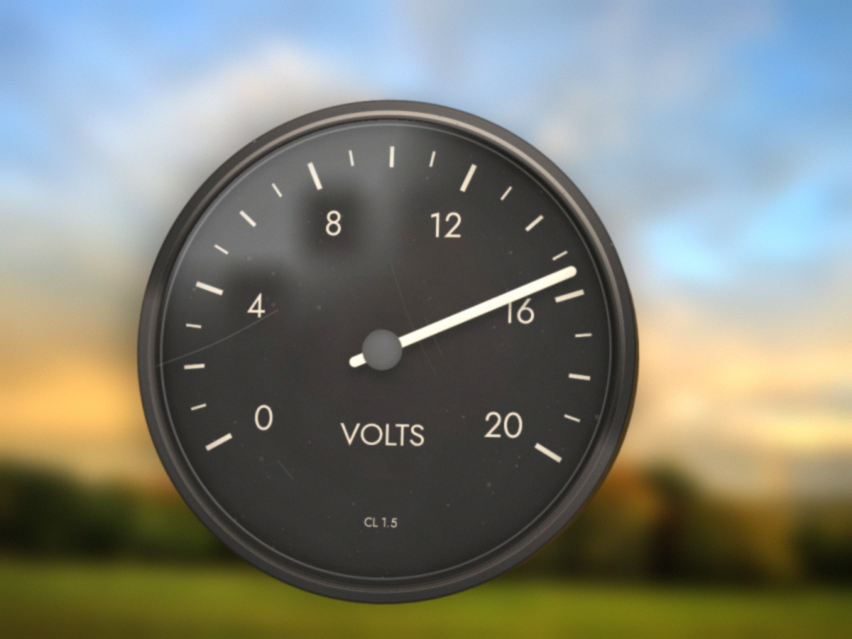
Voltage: 15.5 V
